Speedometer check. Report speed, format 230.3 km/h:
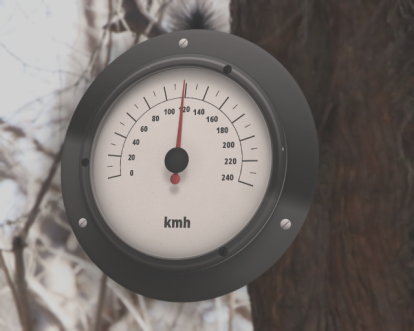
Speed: 120 km/h
